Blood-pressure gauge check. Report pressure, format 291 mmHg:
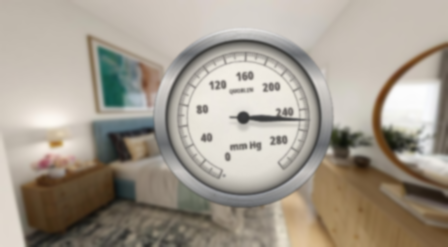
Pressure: 250 mmHg
